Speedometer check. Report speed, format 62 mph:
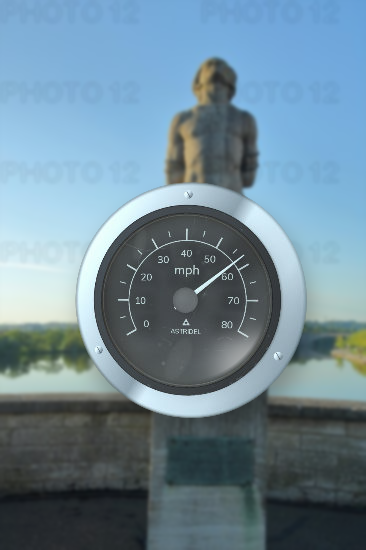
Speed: 57.5 mph
